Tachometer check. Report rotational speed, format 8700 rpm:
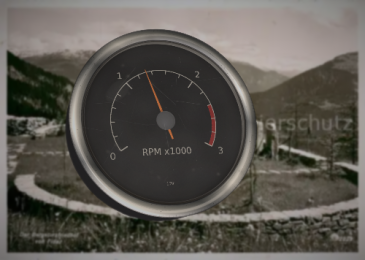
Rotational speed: 1300 rpm
